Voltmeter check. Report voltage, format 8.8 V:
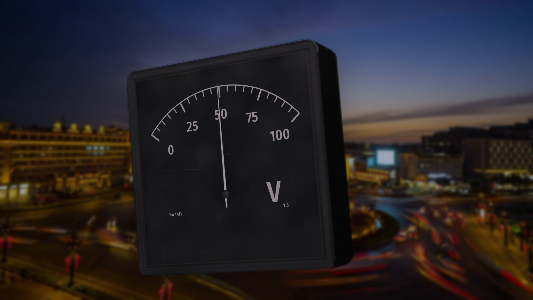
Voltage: 50 V
